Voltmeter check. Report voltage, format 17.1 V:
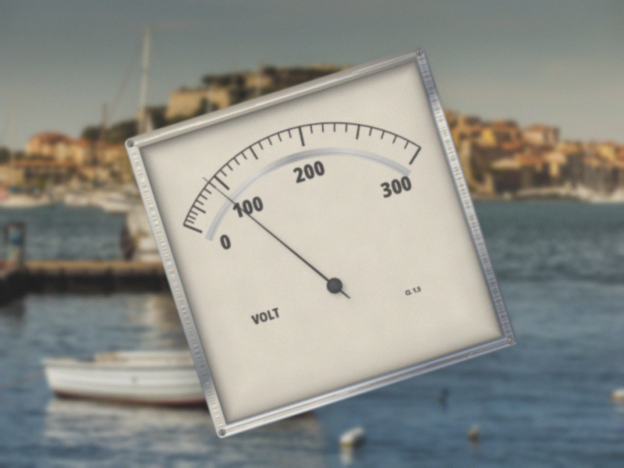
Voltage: 90 V
